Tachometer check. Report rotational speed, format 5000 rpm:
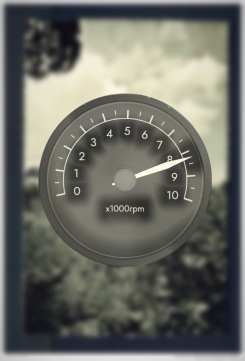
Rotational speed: 8250 rpm
